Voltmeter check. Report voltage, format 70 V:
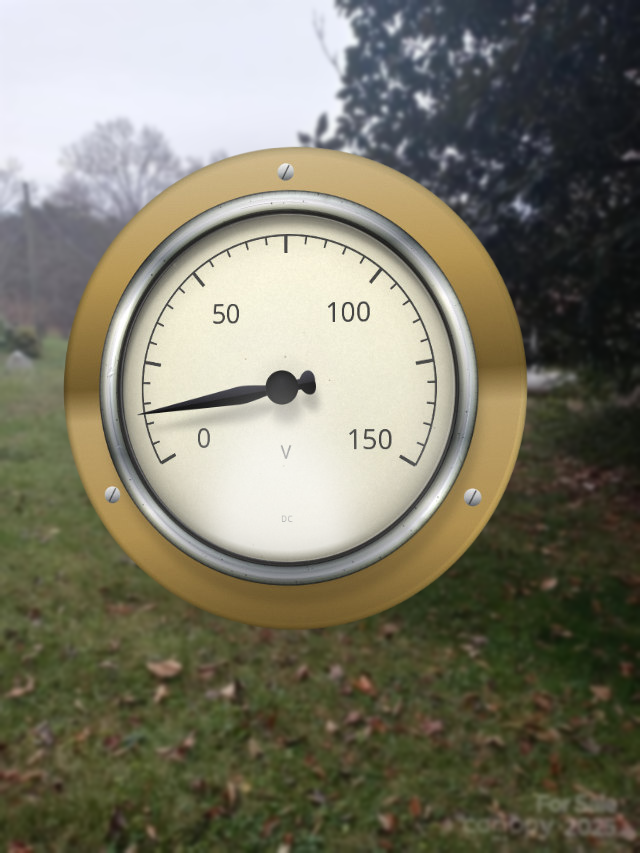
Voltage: 12.5 V
